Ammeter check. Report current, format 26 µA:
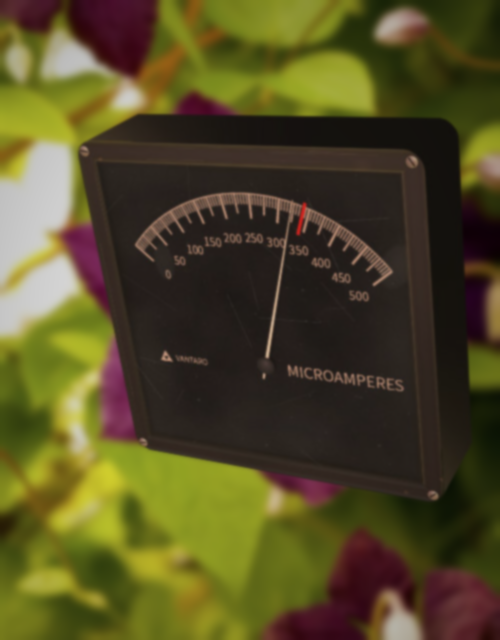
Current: 325 µA
